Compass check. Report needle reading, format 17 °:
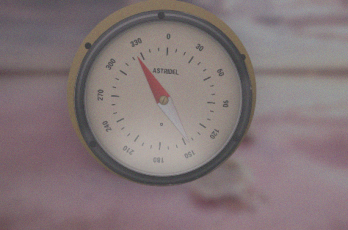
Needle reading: 325 °
